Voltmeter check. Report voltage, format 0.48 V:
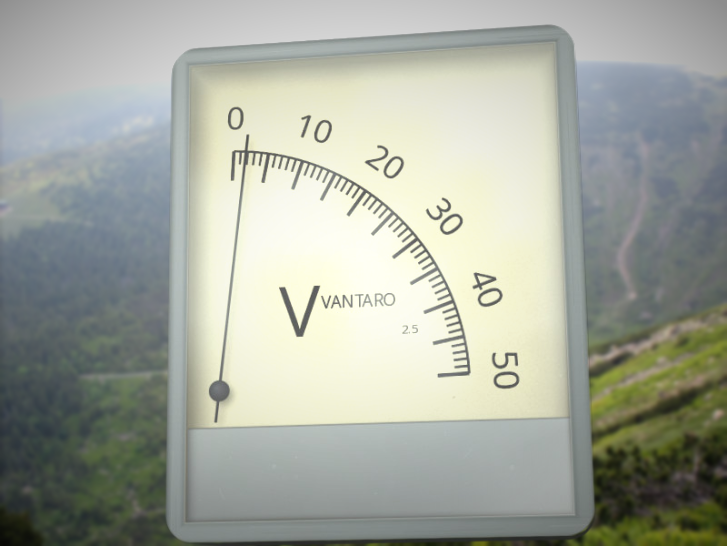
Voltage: 2 V
